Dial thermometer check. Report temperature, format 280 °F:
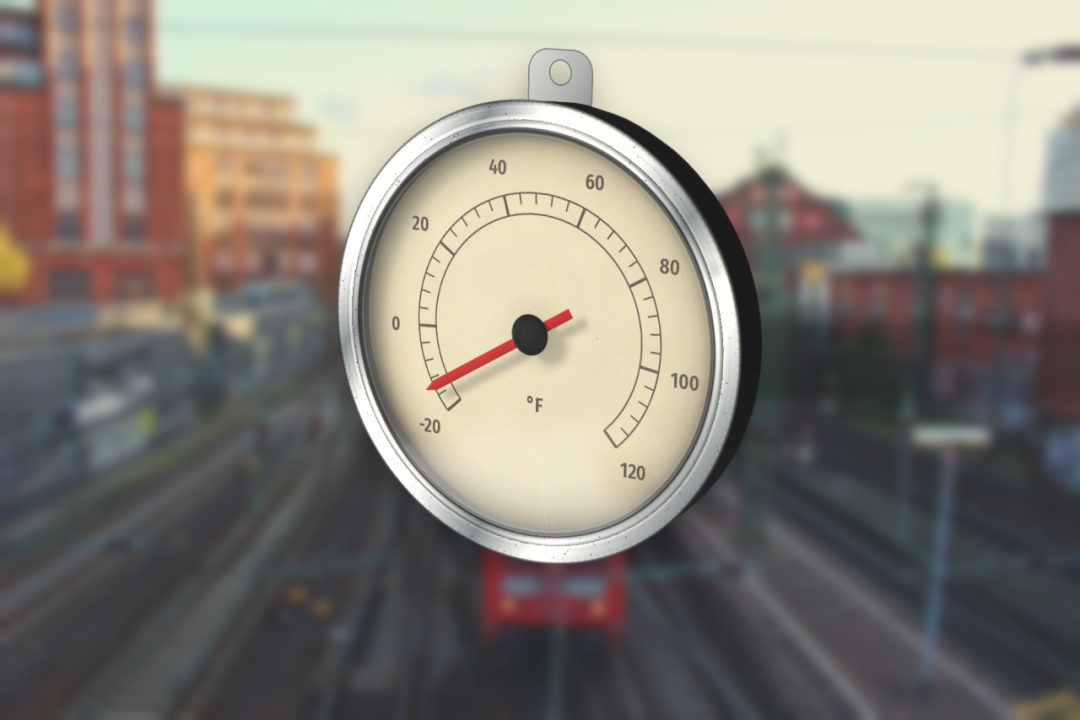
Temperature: -14 °F
